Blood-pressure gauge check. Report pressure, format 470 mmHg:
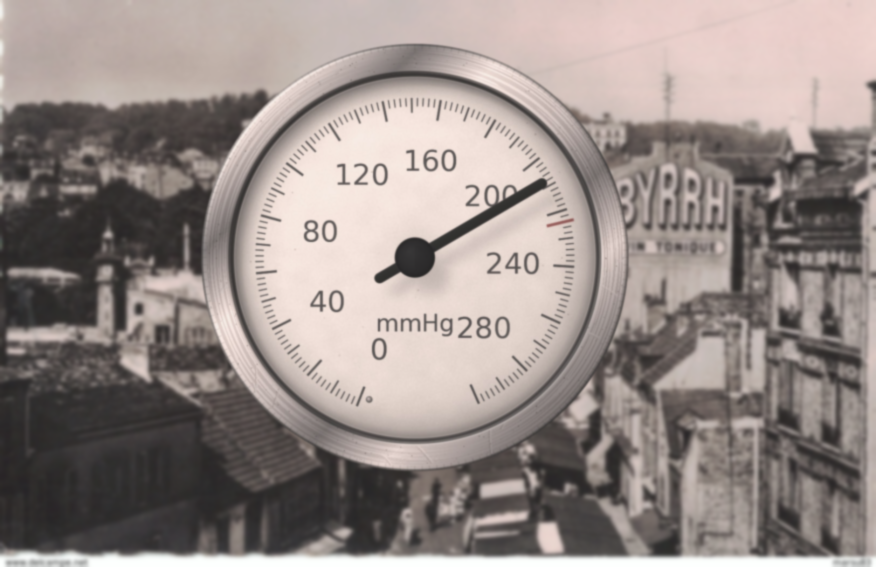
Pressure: 208 mmHg
